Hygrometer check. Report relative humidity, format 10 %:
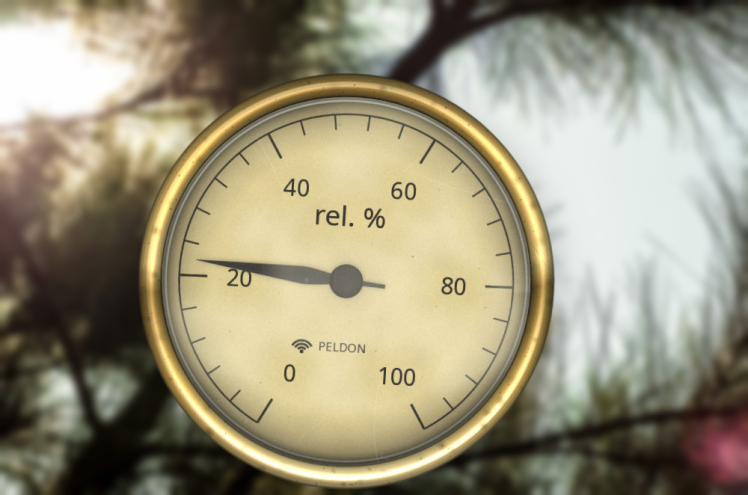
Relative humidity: 22 %
